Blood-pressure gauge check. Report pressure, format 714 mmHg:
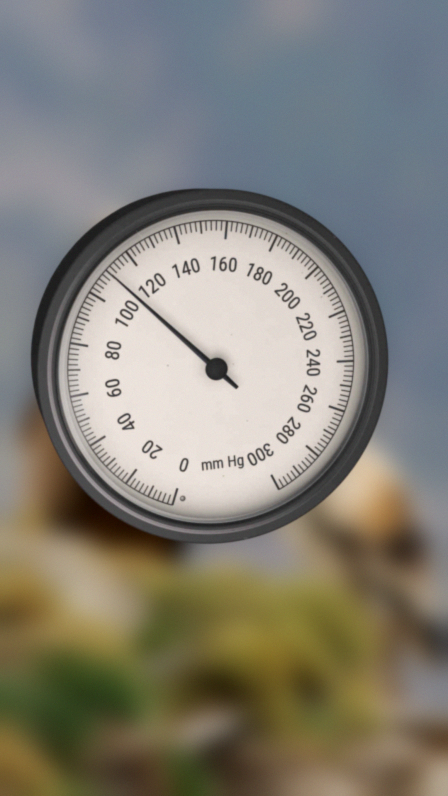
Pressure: 110 mmHg
